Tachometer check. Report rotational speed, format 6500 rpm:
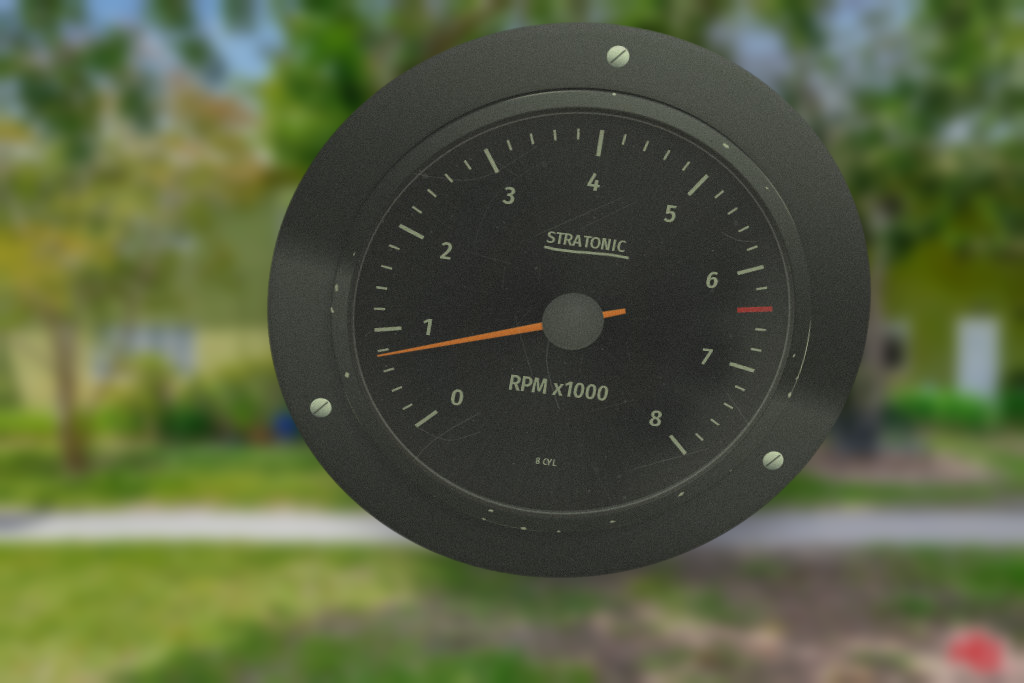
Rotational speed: 800 rpm
